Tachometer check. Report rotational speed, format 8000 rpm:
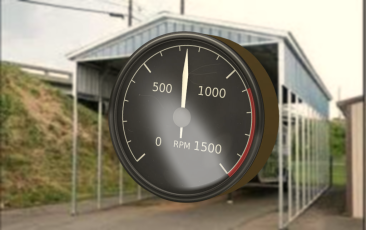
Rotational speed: 750 rpm
